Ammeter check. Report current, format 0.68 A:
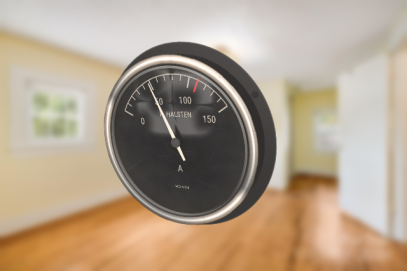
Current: 50 A
